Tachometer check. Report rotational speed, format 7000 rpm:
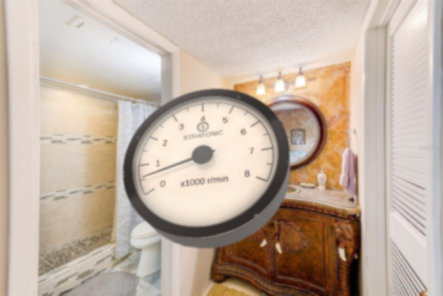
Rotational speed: 500 rpm
